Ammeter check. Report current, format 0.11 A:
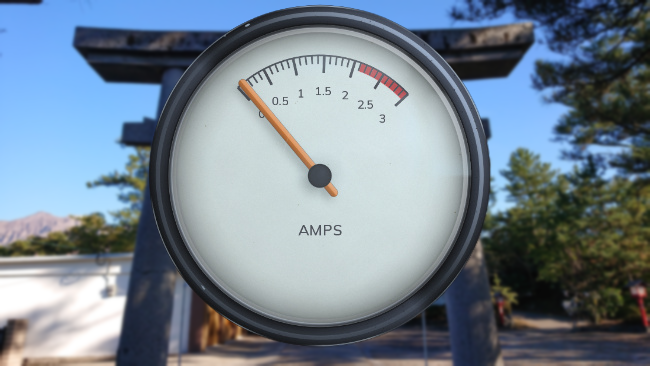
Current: 0.1 A
